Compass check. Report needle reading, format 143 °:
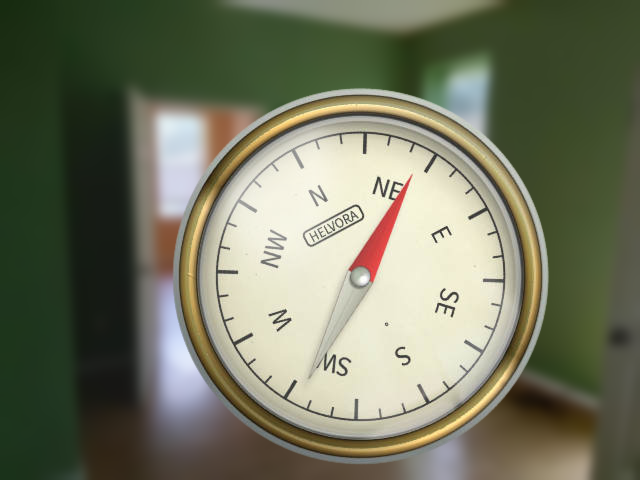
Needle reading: 55 °
